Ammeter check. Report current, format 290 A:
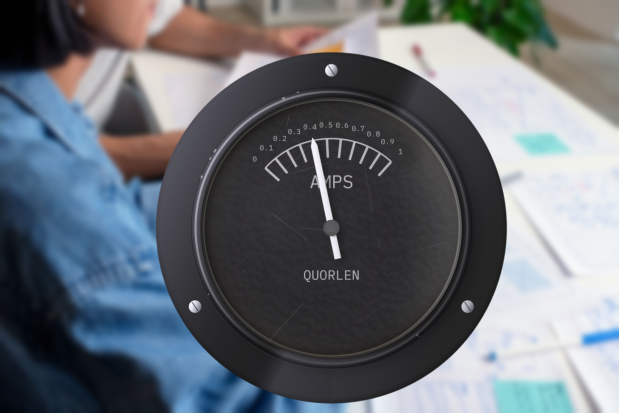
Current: 0.4 A
